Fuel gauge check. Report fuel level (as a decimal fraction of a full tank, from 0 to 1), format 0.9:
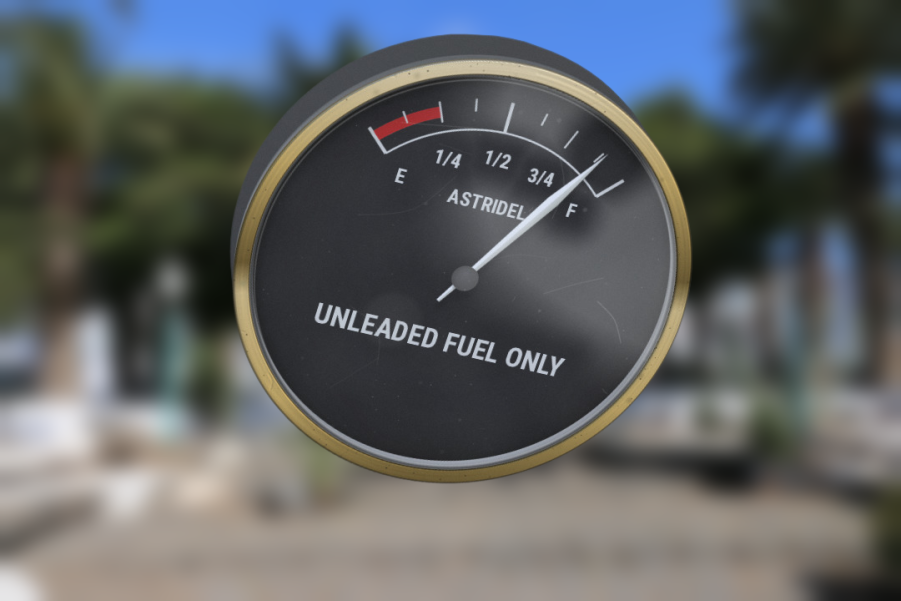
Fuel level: 0.875
